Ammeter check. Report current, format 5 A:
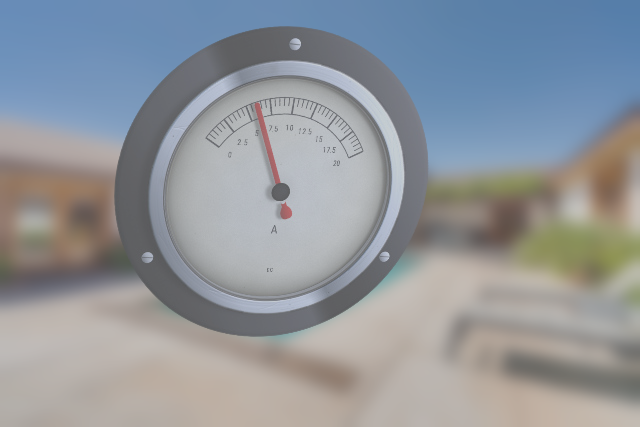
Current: 6 A
